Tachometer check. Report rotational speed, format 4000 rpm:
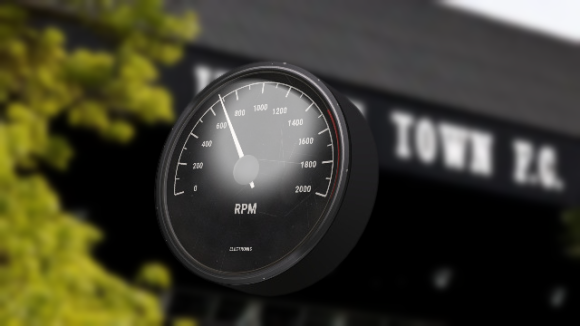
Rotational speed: 700 rpm
